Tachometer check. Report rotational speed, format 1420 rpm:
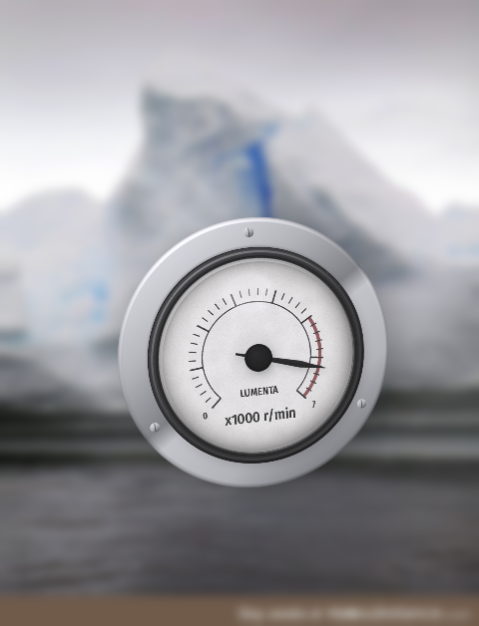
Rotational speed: 6200 rpm
